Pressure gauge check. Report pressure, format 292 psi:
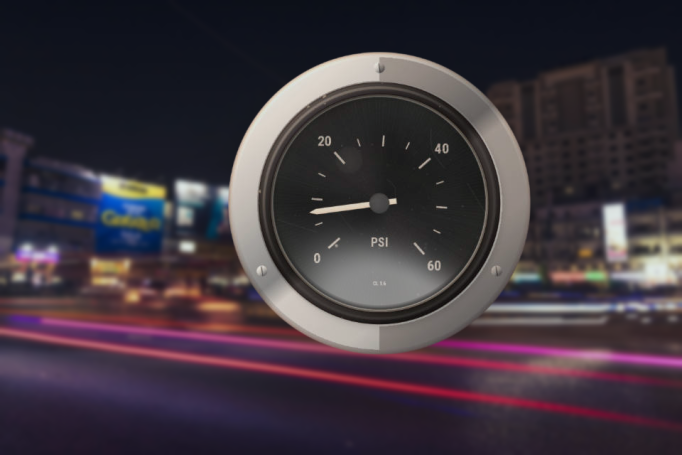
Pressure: 7.5 psi
